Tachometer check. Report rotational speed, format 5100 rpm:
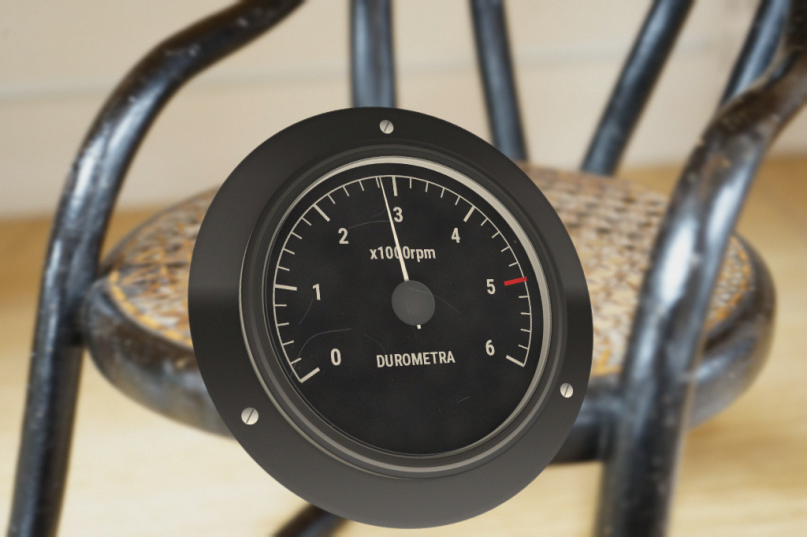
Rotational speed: 2800 rpm
